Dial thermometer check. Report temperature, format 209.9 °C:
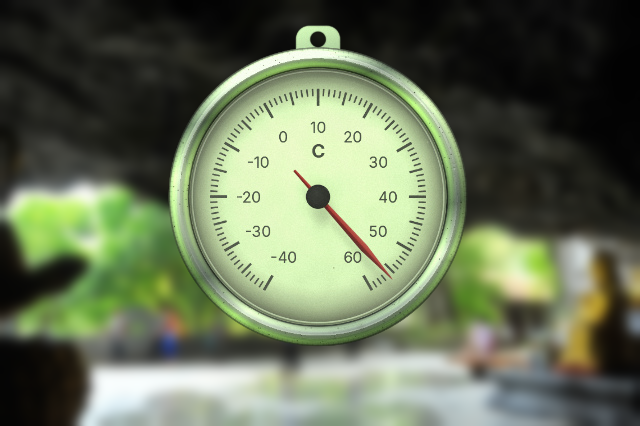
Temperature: 56 °C
